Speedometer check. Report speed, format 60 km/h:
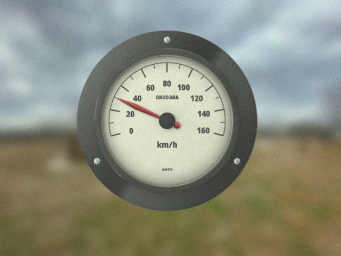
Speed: 30 km/h
